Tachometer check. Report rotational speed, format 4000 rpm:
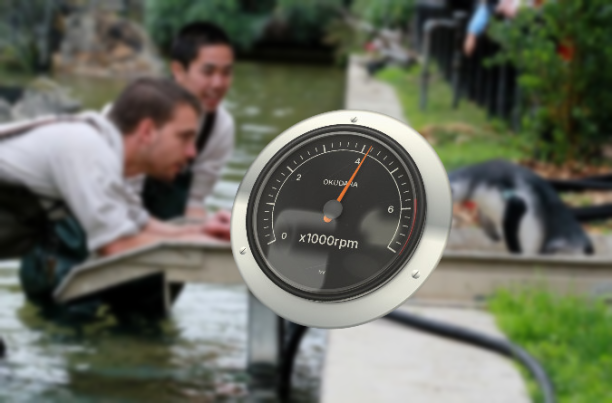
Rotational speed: 4200 rpm
